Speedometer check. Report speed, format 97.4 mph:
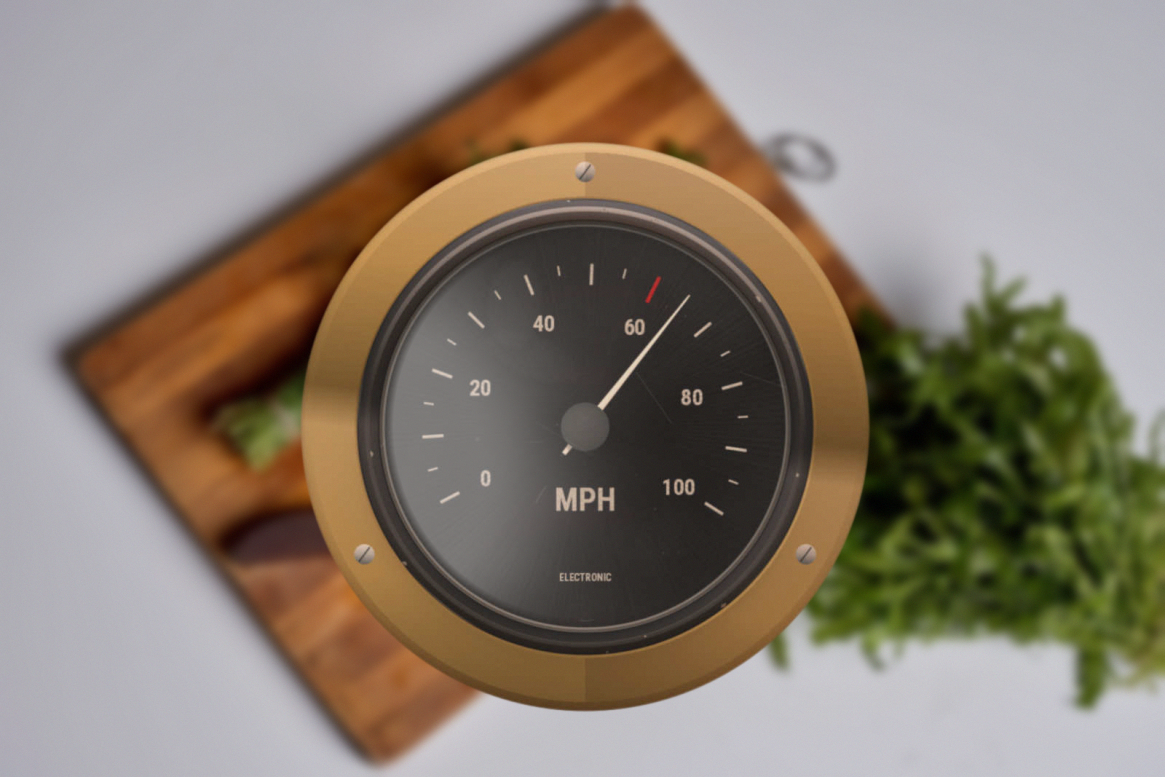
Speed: 65 mph
